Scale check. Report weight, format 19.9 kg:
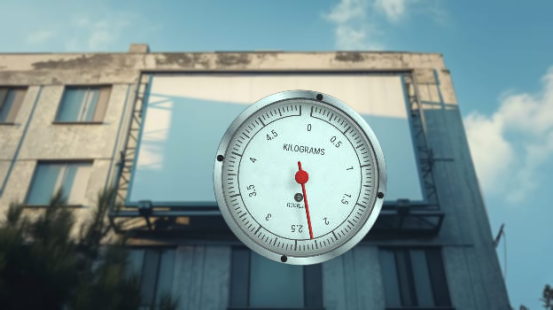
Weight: 2.3 kg
